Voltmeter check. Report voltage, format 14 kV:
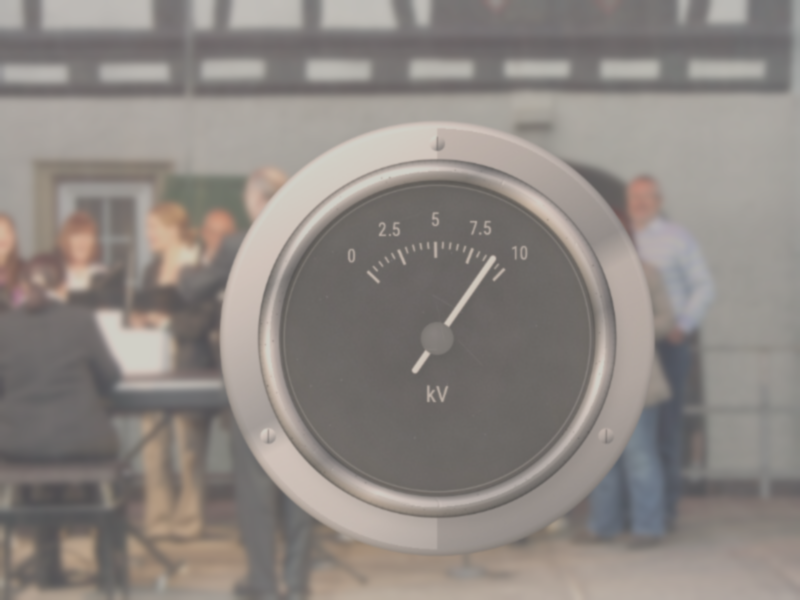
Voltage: 9 kV
